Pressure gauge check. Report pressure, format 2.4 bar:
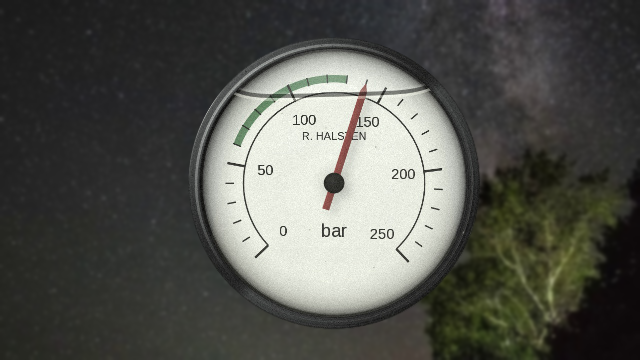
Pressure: 140 bar
